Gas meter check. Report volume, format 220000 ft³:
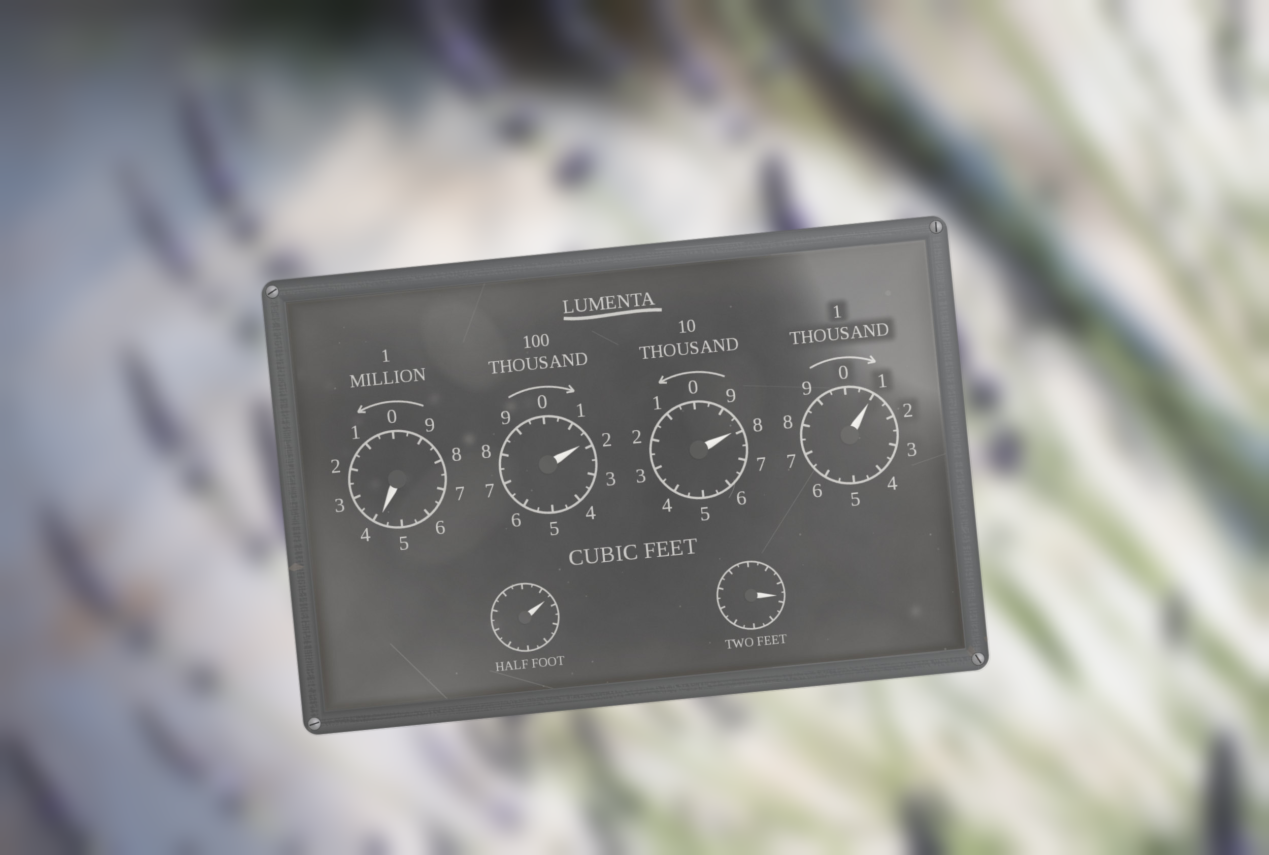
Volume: 418100 ft³
